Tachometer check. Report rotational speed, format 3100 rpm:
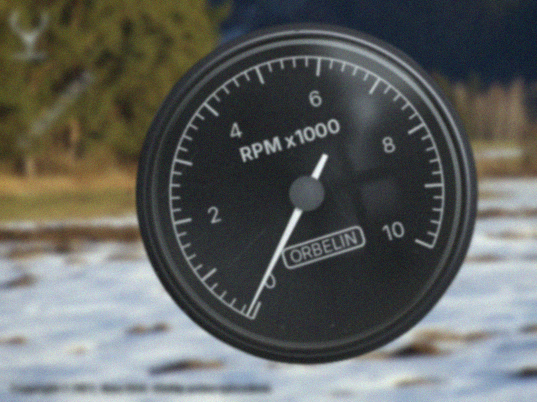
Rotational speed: 100 rpm
